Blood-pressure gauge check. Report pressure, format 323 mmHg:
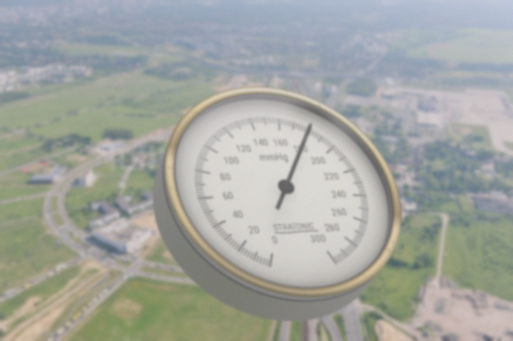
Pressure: 180 mmHg
